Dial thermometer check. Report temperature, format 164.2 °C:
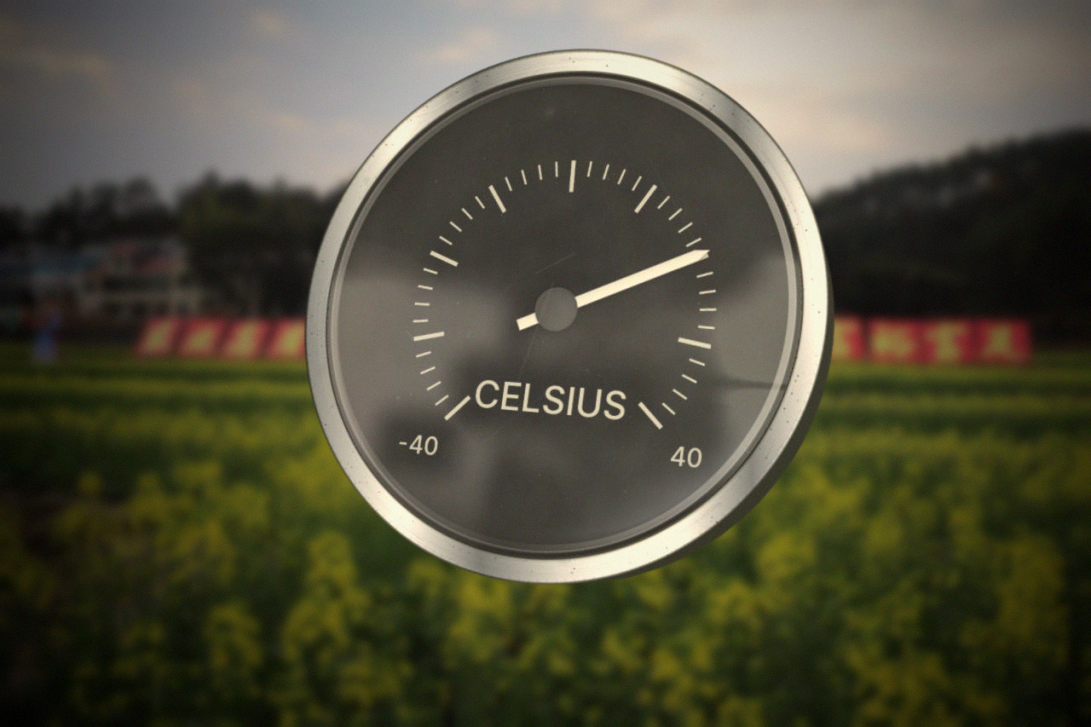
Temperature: 20 °C
